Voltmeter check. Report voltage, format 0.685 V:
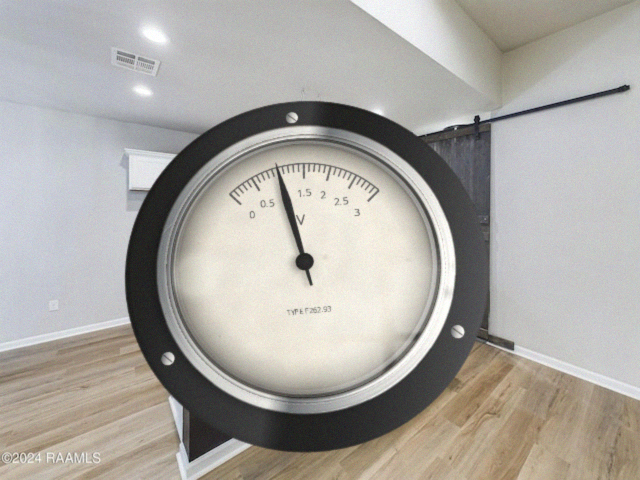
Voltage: 1 V
